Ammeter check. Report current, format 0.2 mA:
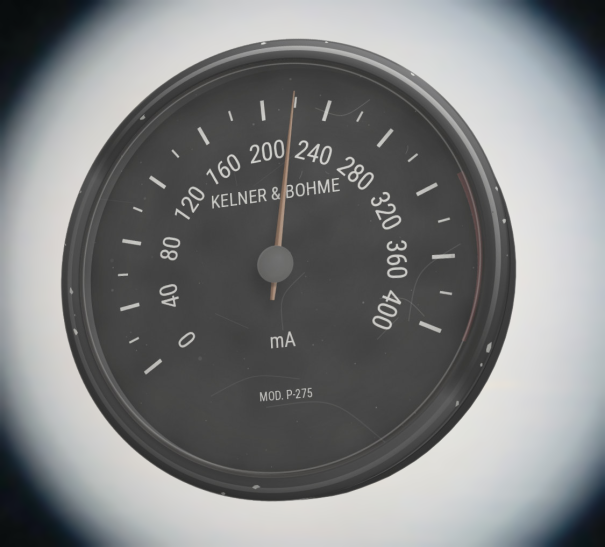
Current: 220 mA
